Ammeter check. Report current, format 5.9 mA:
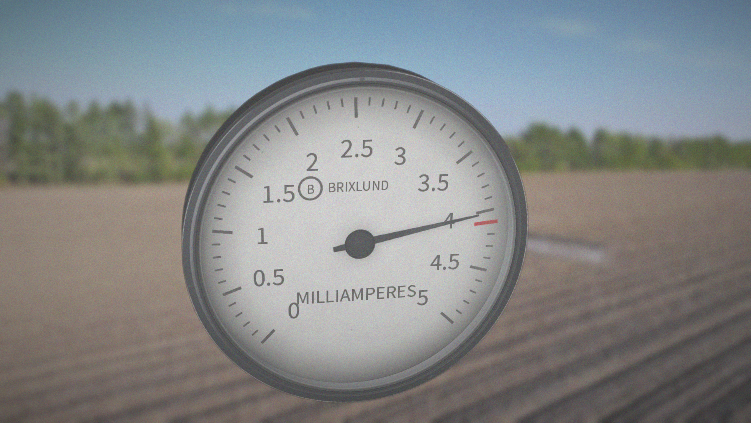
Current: 4 mA
